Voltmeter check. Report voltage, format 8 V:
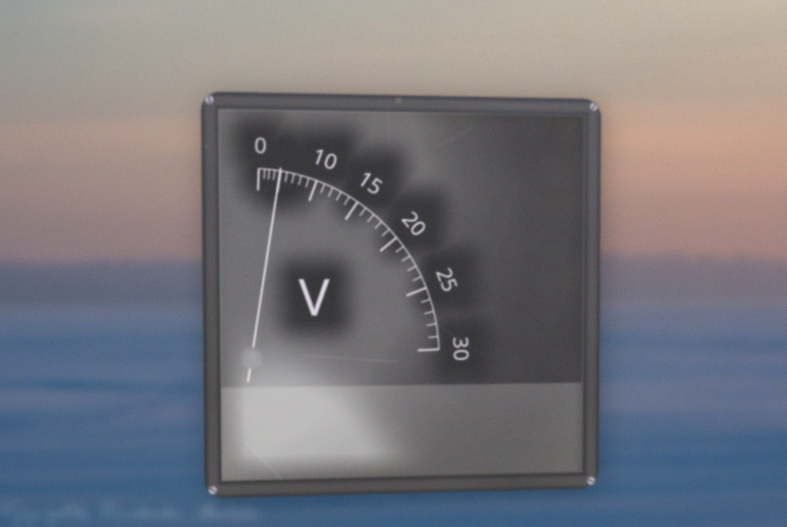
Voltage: 5 V
